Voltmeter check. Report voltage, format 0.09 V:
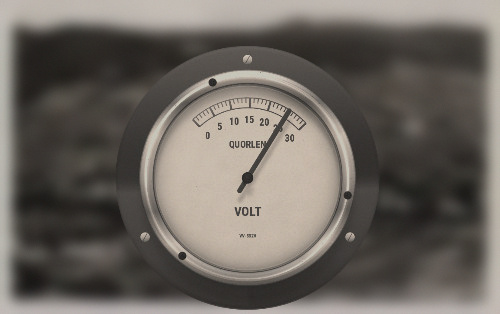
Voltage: 25 V
